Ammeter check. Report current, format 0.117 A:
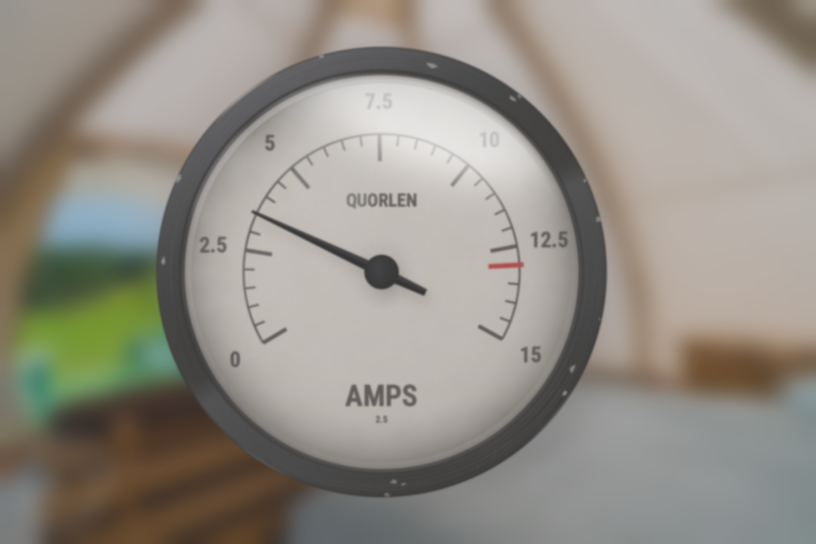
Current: 3.5 A
